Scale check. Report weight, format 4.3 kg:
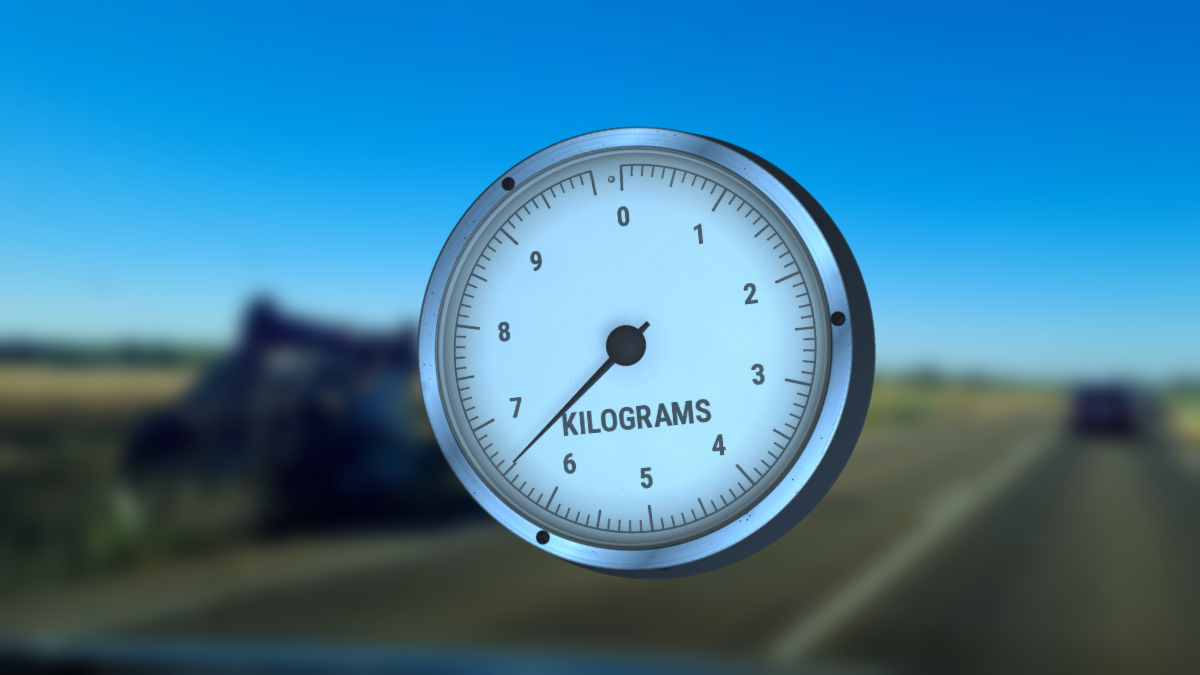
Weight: 6.5 kg
